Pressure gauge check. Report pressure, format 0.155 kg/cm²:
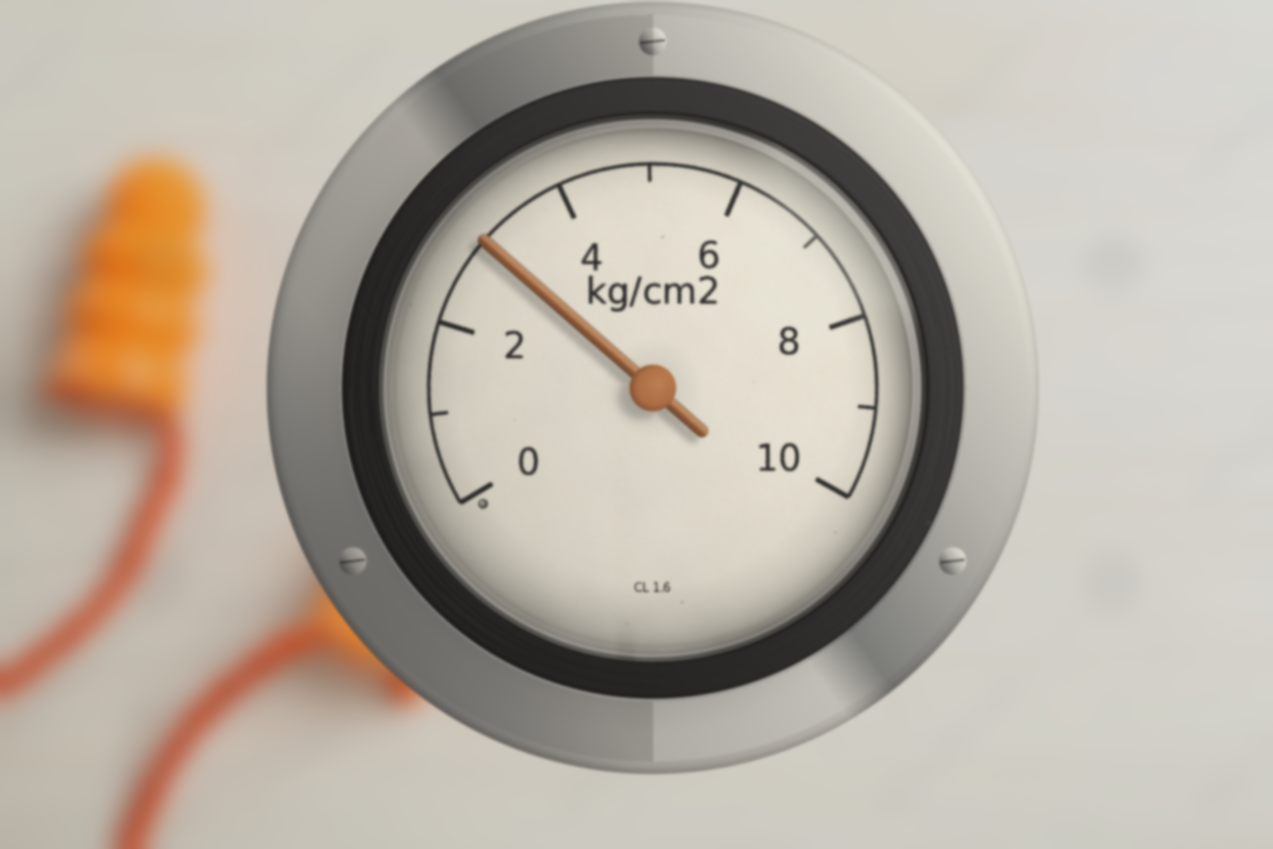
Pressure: 3 kg/cm²
